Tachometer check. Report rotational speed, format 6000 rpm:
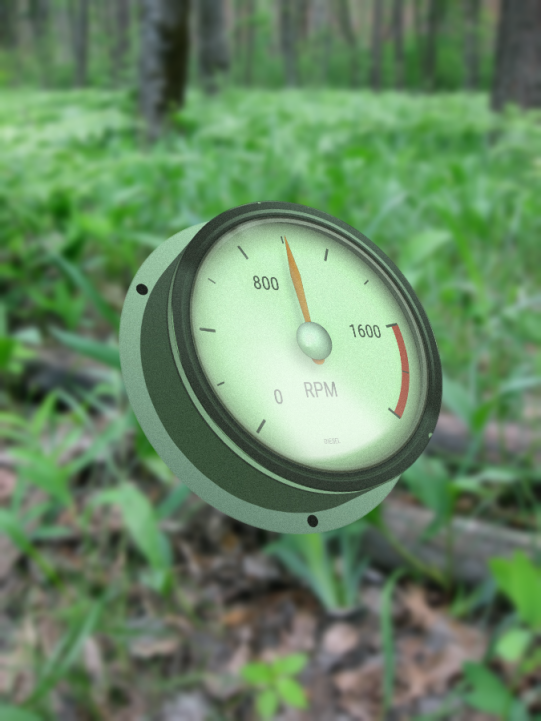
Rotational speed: 1000 rpm
